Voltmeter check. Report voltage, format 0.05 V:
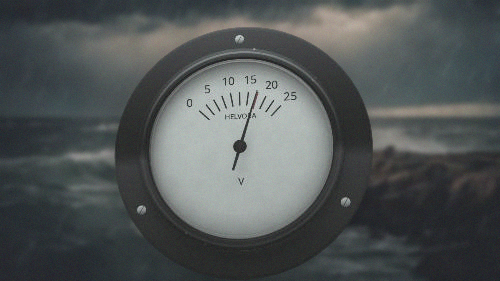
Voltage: 17.5 V
